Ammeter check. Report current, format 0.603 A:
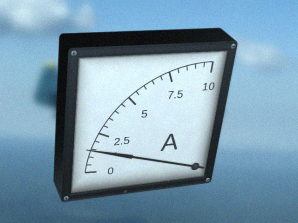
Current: 1.5 A
